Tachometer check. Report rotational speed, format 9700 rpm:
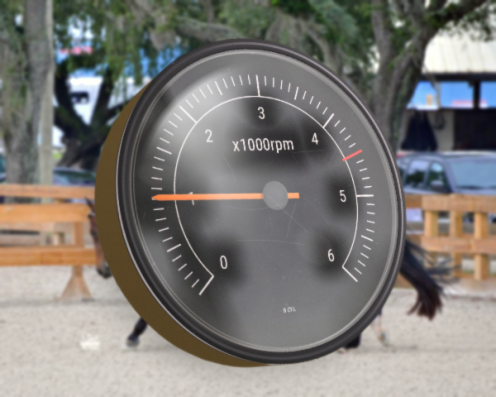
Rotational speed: 1000 rpm
